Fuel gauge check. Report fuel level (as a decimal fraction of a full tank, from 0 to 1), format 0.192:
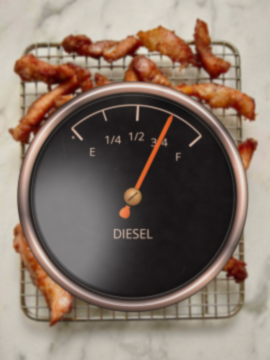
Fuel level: 0.75
